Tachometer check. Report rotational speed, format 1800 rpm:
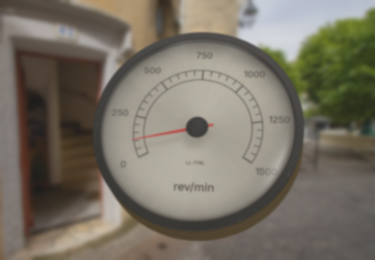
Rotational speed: 100 rpm
